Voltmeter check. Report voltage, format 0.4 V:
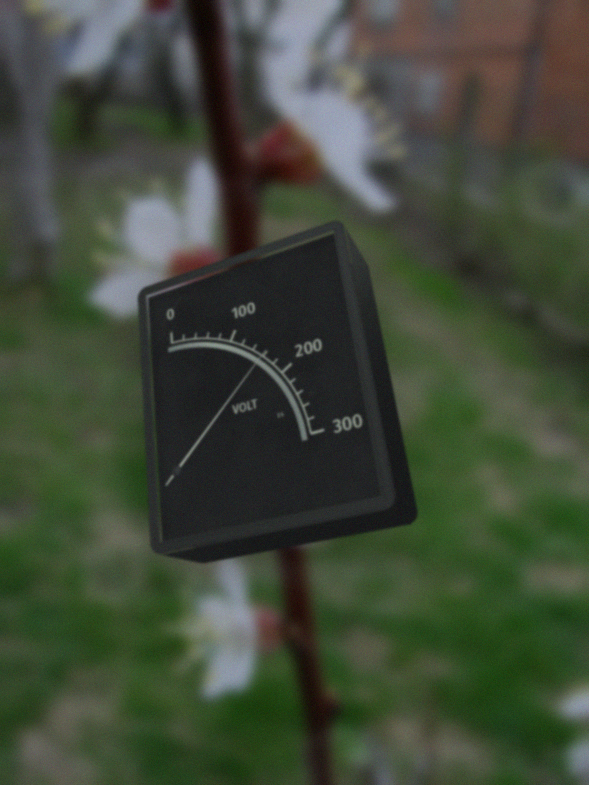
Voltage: 160 V
